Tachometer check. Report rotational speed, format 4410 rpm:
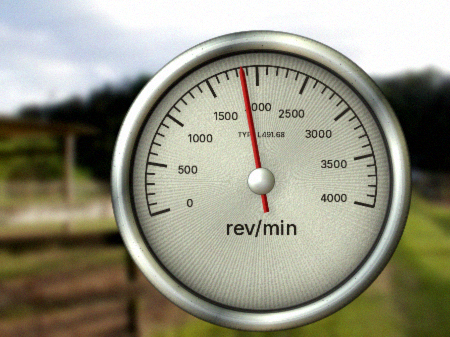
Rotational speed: 1850 rpm
